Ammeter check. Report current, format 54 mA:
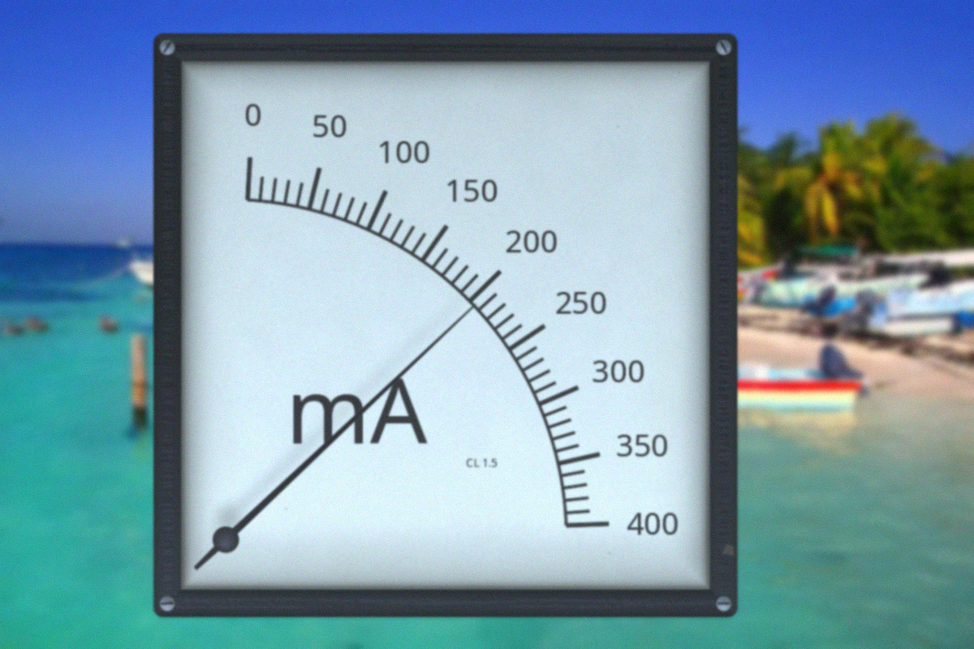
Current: 205 mA
